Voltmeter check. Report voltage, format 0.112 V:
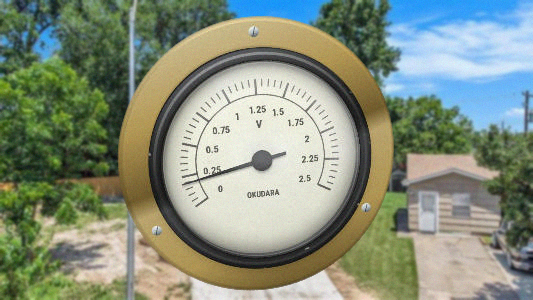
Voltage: 0.2 V
